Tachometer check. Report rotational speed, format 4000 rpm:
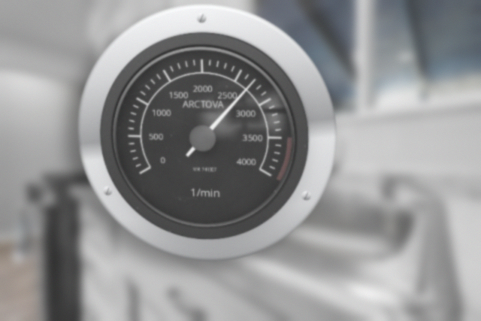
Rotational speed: 2700 rpm
